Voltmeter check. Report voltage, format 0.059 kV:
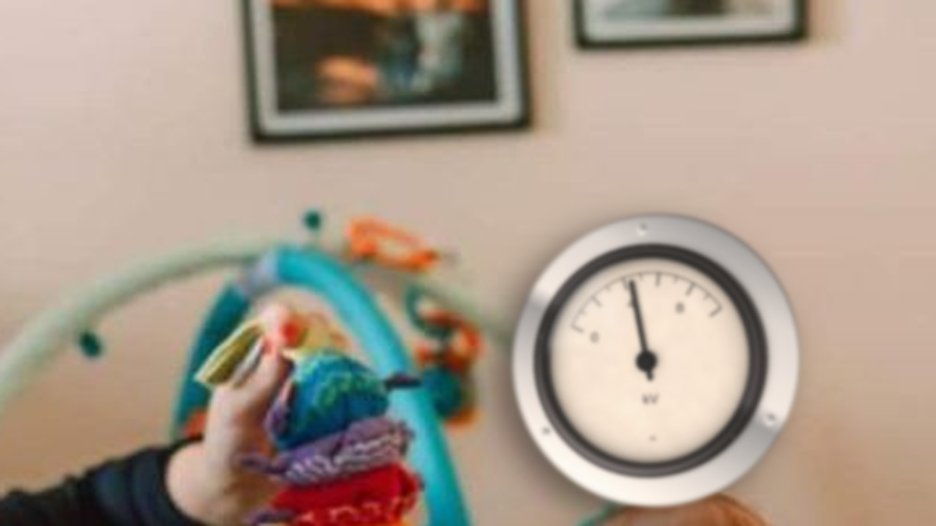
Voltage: 4.5 kV
